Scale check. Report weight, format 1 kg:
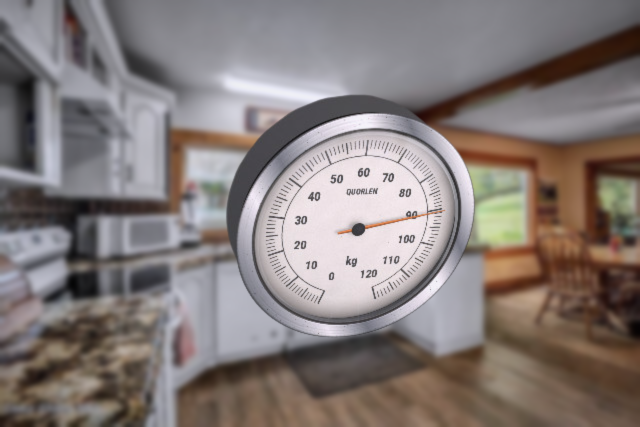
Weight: 90 kg
